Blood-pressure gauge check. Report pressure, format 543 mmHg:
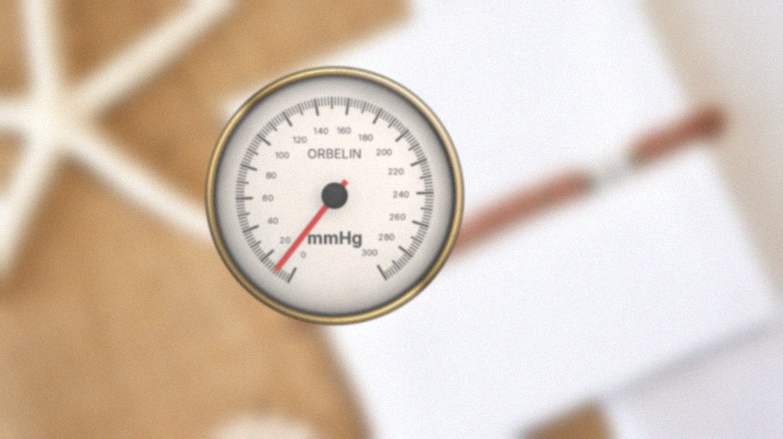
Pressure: 10 mmHg
